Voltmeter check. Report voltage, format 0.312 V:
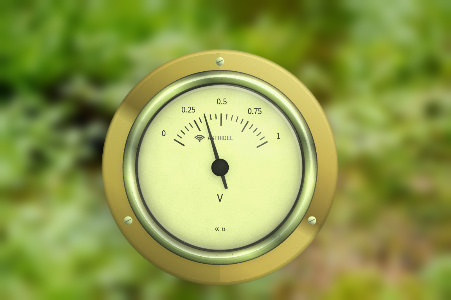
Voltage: 0.35 V
